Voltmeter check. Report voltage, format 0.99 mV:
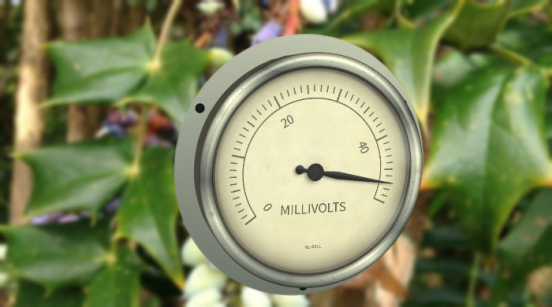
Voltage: 47 mV
